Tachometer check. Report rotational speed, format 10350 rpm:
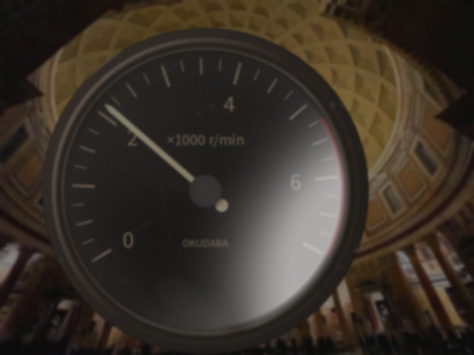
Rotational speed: 2125 rpm
